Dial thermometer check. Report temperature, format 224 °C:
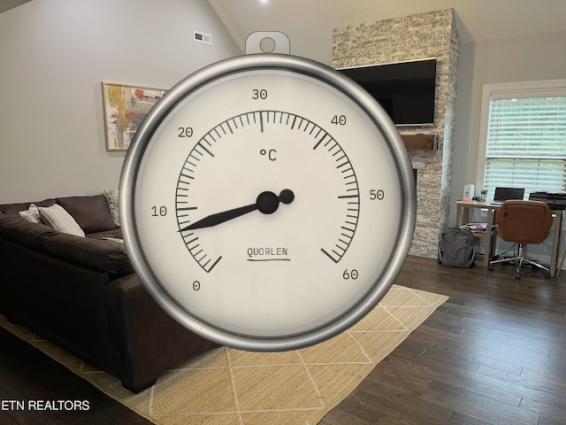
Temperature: 7 °C
